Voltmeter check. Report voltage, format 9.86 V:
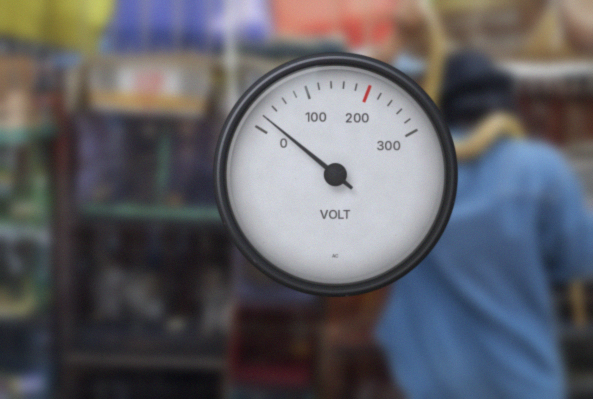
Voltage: 20 V
